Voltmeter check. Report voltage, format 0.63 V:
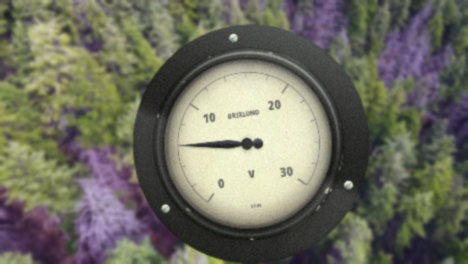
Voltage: 6 V
